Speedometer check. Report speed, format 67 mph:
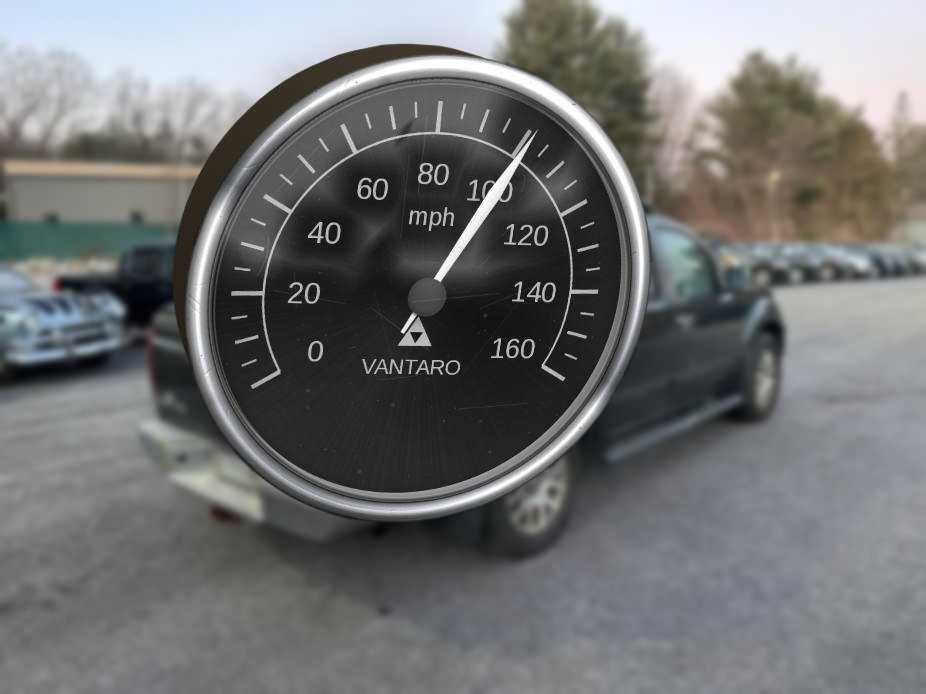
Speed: 100 mph
